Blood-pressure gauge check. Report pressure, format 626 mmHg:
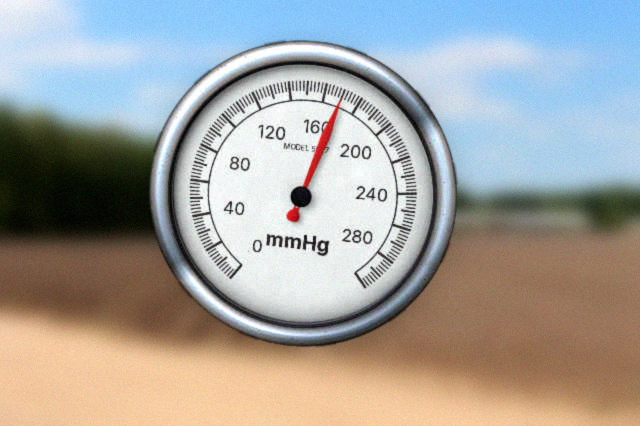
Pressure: 170 mmHg
